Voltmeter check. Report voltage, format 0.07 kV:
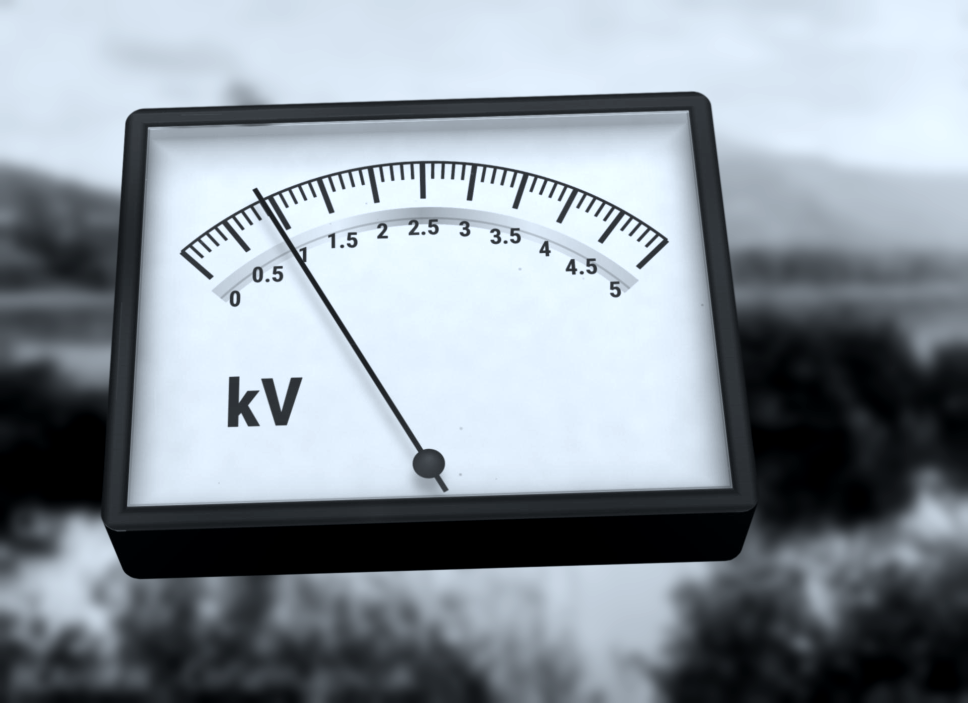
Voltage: 0.9 kV
